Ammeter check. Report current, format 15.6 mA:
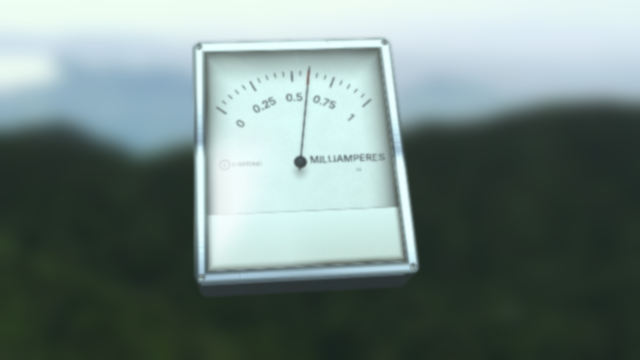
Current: 0.6 mA
